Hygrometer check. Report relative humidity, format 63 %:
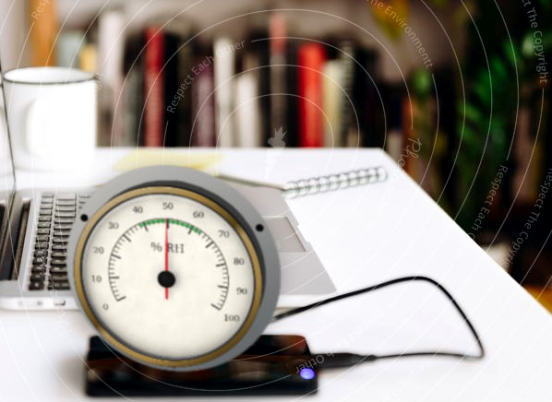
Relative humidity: 50 %
